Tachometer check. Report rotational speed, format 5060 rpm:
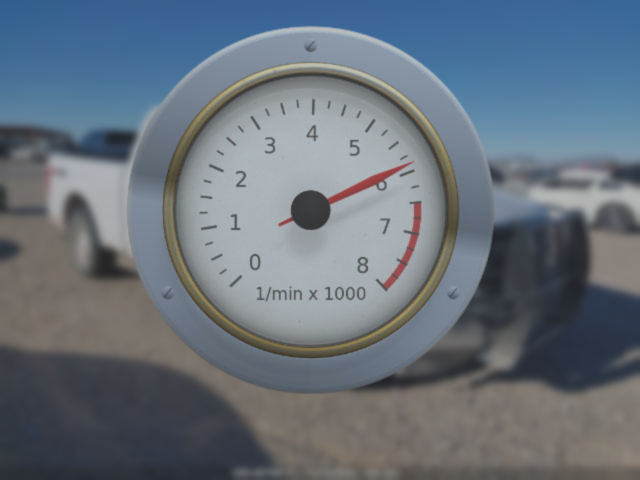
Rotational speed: 5875 rpm
